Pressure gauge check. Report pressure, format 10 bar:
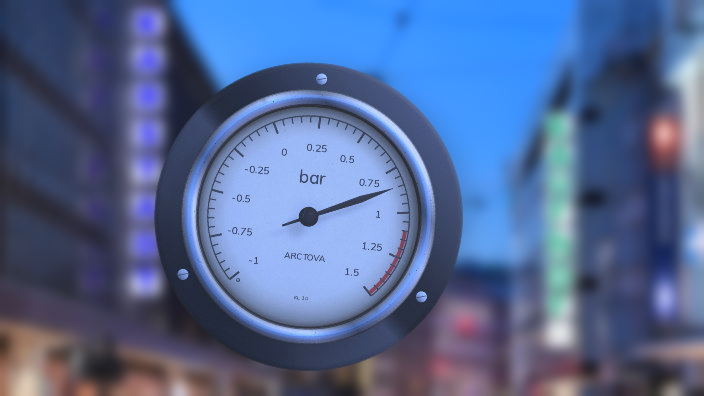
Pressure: 0.85 bar
